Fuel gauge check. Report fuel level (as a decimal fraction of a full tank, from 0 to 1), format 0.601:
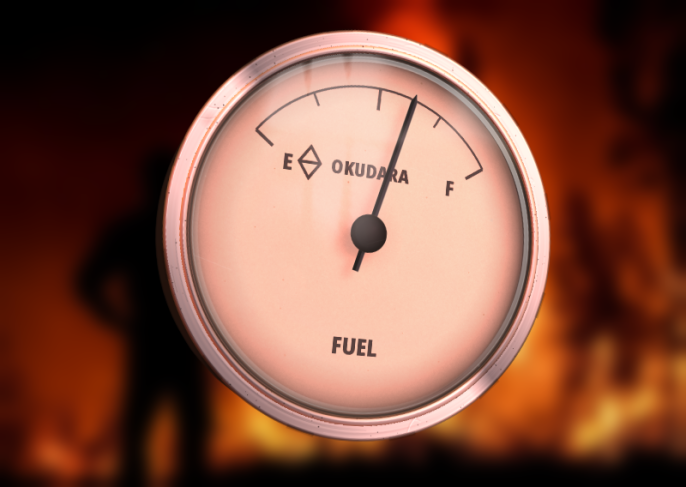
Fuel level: 0.625
